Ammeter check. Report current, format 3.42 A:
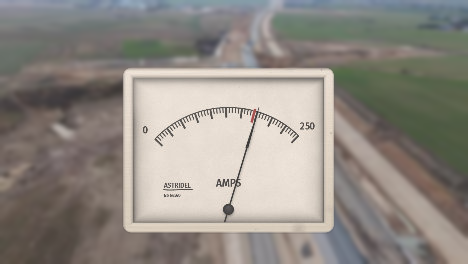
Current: 175 A
